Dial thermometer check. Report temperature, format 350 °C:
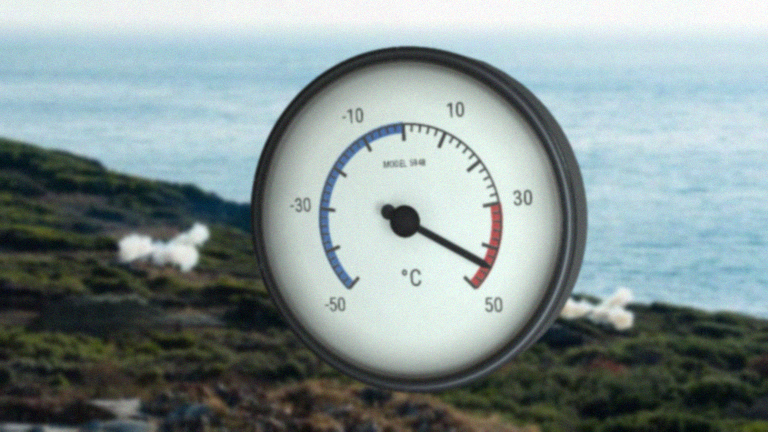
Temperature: 44 °C
